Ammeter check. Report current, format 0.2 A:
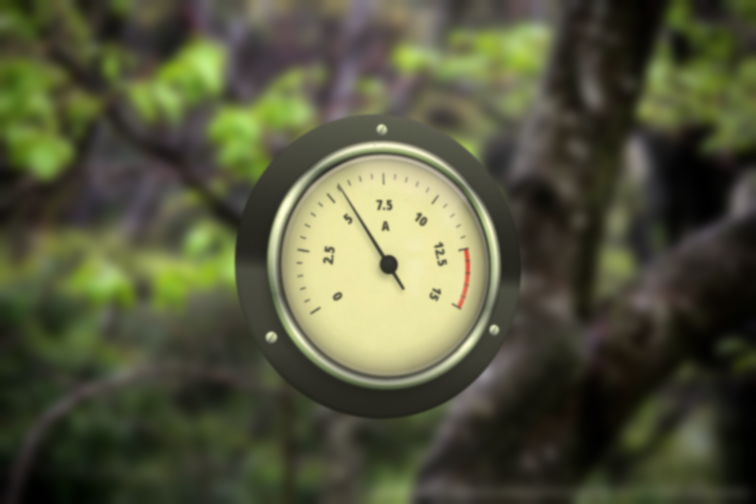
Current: 5.5 A
